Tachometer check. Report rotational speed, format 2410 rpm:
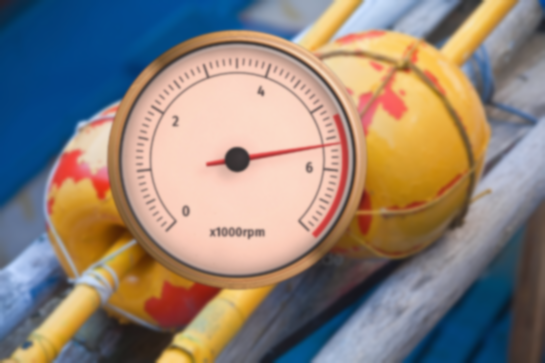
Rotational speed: 5600 rpm
